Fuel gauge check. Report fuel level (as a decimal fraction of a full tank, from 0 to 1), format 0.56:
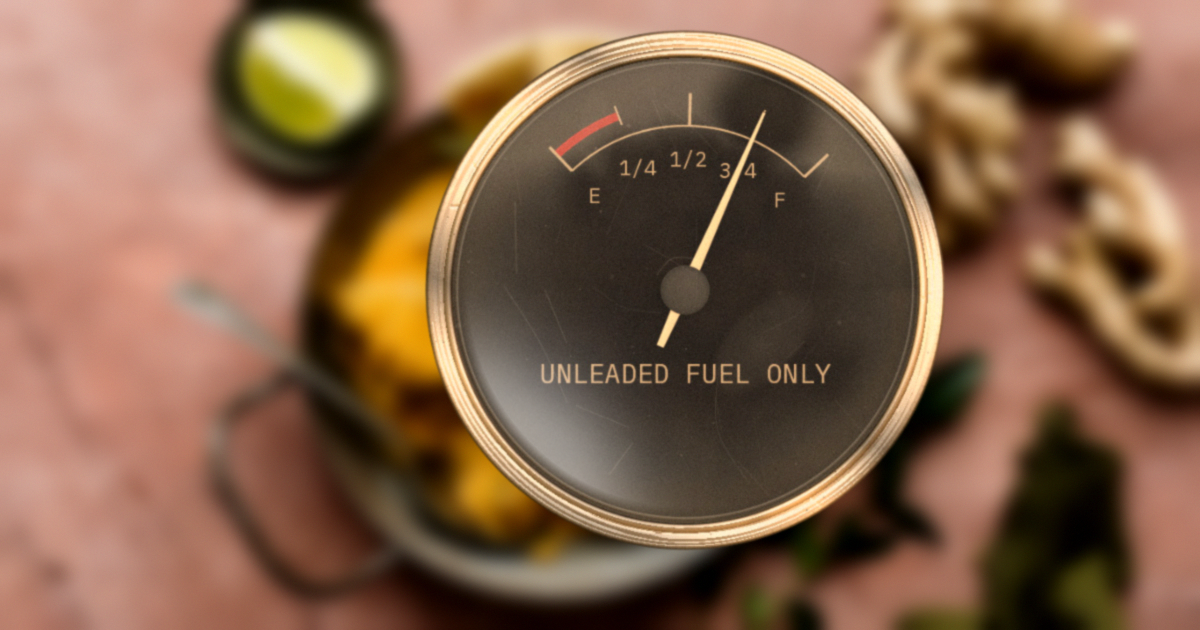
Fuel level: 0.75
